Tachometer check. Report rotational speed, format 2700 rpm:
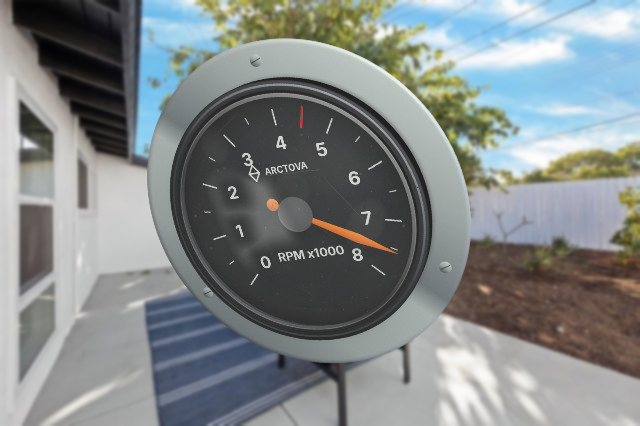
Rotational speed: 7500 rpm
